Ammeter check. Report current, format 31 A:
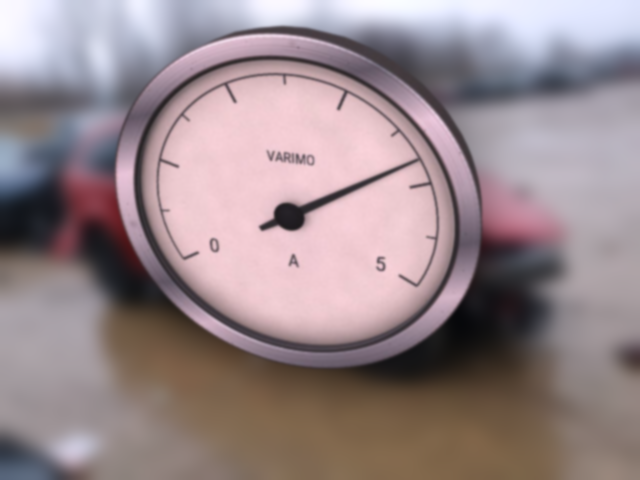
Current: 3.75 A
